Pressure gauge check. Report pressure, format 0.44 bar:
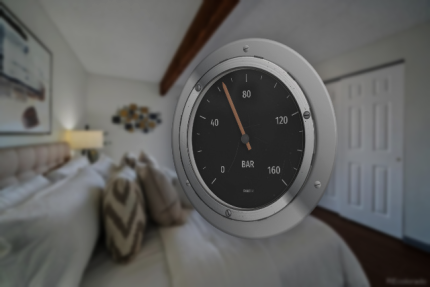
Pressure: 65 bar
